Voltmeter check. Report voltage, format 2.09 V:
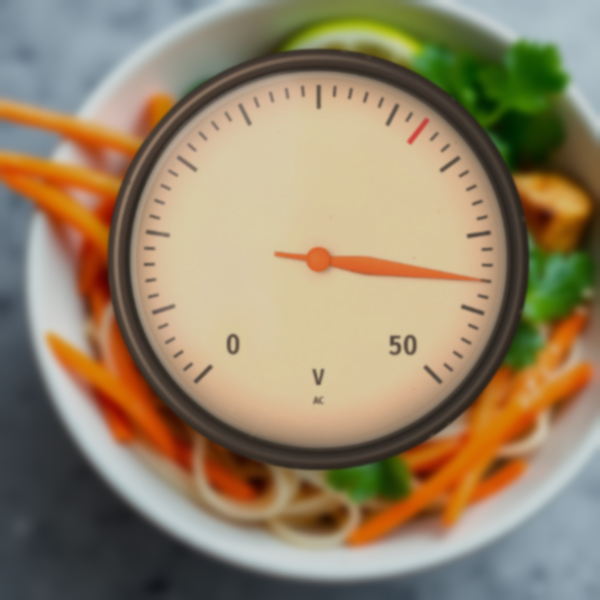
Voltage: 43 V
